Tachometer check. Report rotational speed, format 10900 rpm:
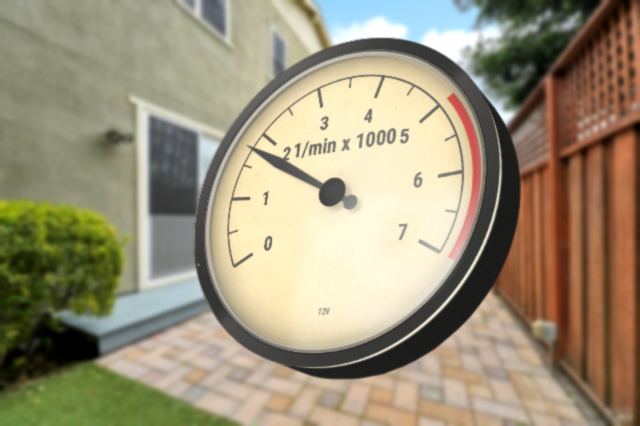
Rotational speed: 1750 rpm
